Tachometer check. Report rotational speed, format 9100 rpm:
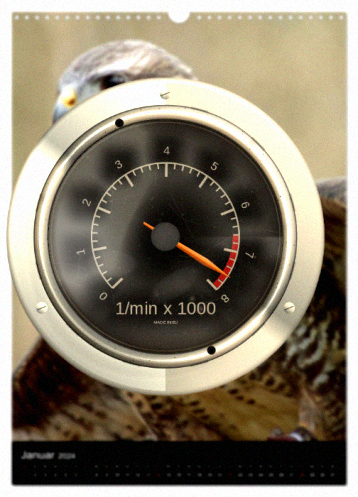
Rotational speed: 7600 rpm
